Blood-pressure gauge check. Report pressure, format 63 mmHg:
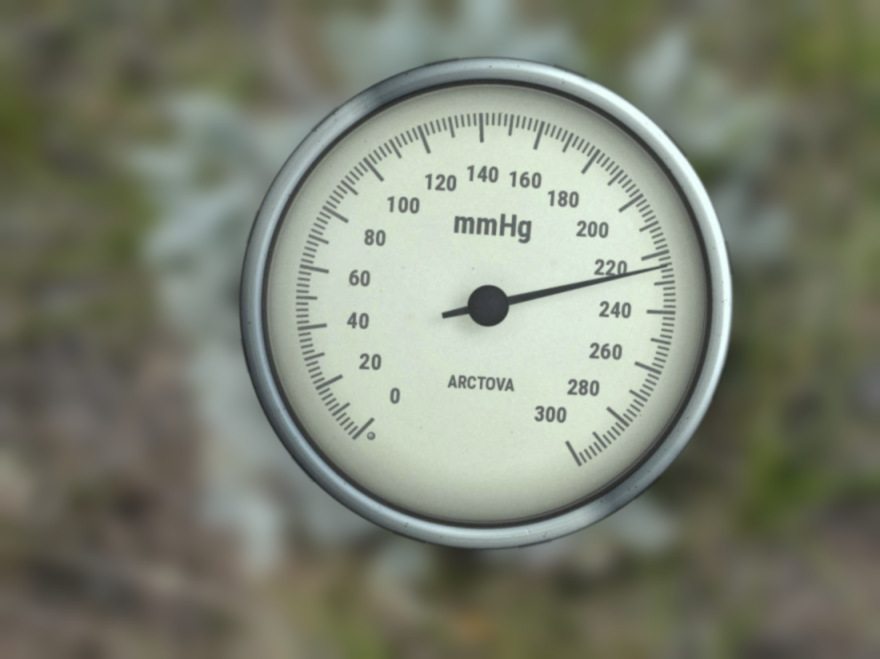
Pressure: 224 mmHg
